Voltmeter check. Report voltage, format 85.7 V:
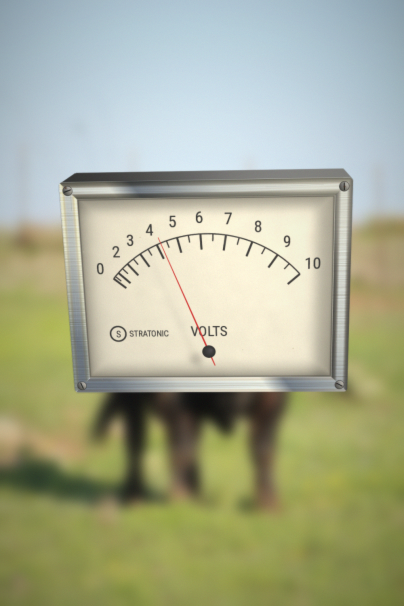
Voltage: 4.25 V
